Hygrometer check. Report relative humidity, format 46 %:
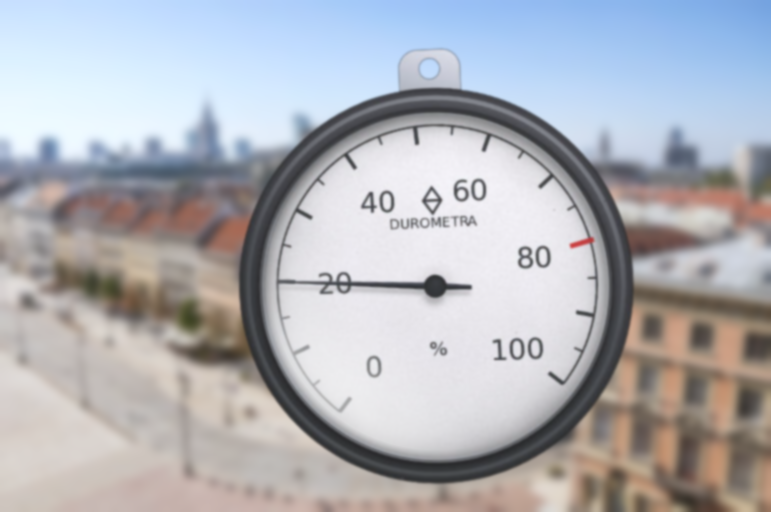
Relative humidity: 20 %
